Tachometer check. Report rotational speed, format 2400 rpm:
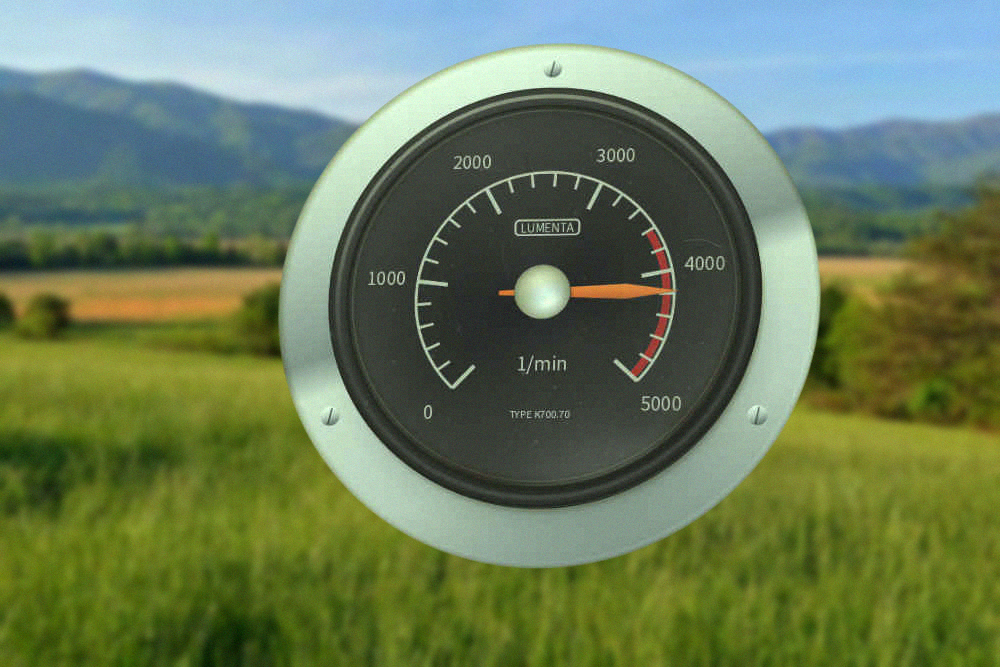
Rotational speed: 4200 rpm
